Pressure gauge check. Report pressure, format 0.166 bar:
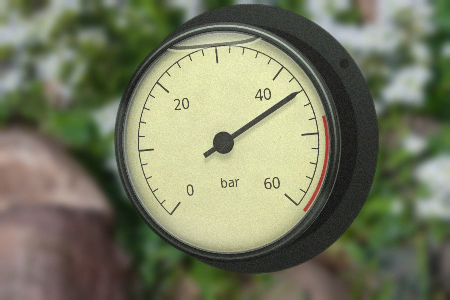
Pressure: 44 bar
